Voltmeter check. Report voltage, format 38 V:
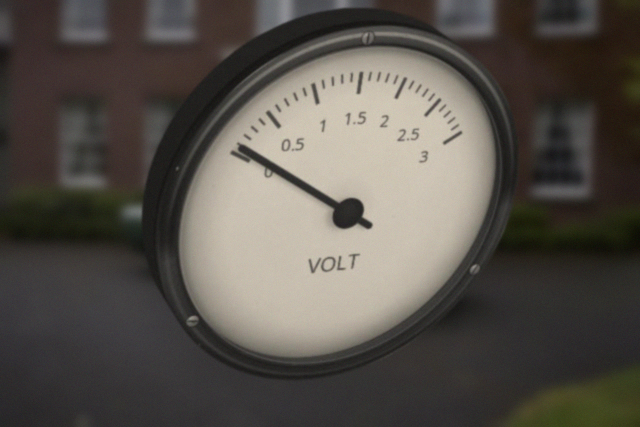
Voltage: 0.1 V
